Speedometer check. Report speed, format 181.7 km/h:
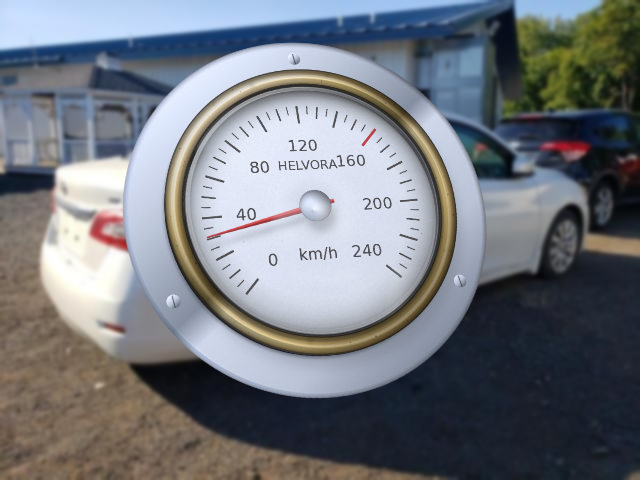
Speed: 30 km/h
